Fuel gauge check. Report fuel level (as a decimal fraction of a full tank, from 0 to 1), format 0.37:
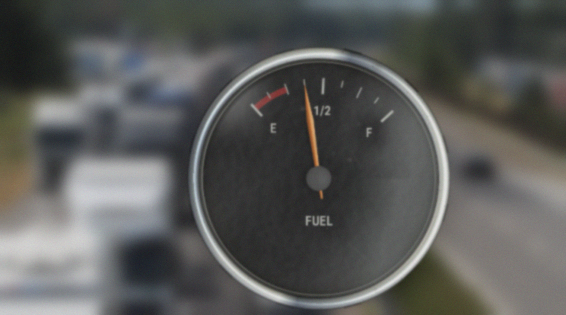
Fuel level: 0.375
